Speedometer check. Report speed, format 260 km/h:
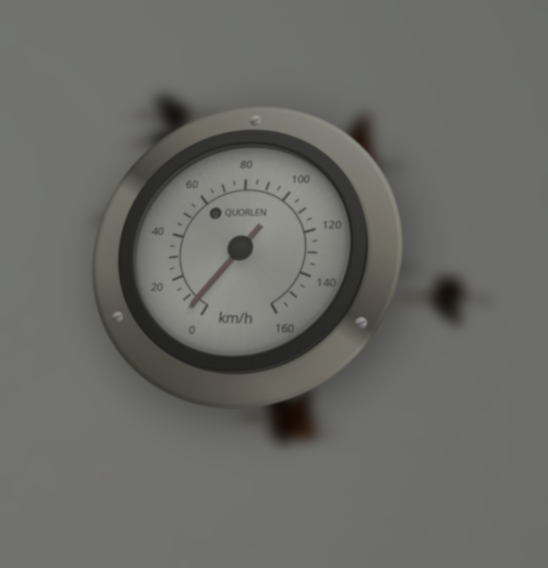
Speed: 5 km/h
